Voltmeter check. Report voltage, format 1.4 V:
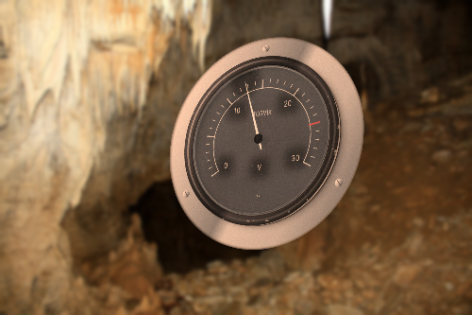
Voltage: 13 V
